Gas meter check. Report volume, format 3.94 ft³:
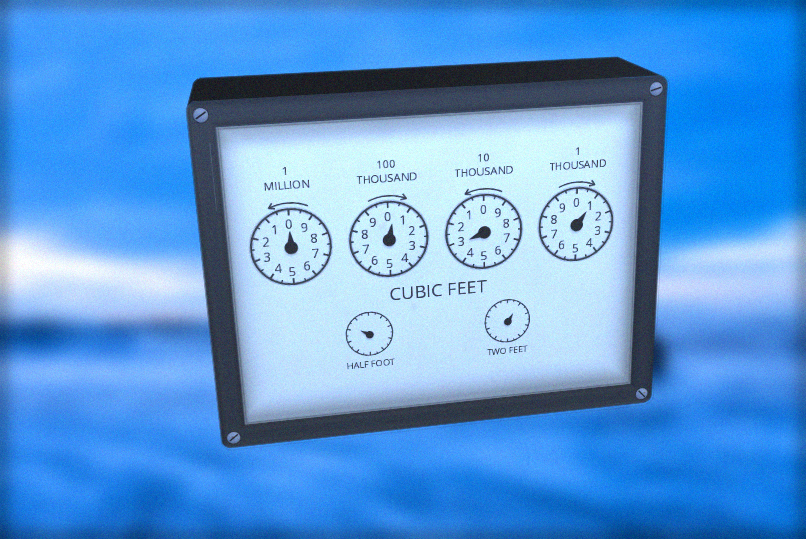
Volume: 3100 ft³
